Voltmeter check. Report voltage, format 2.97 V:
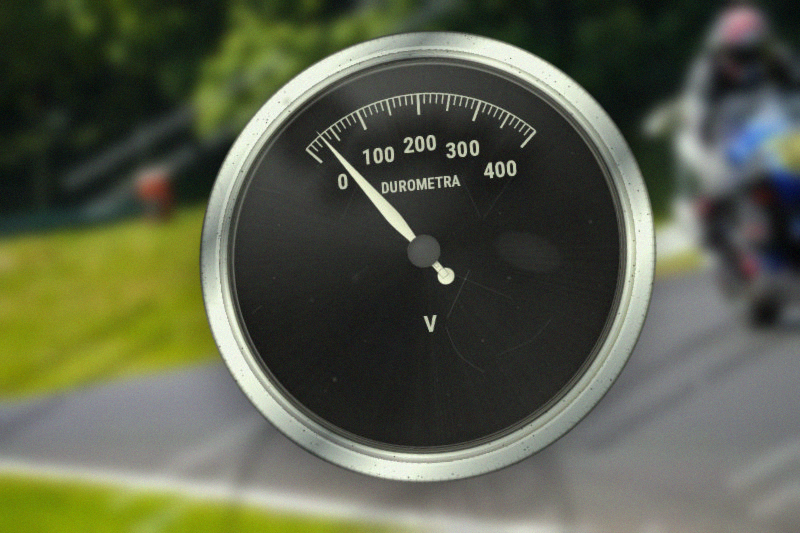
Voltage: 30 V
